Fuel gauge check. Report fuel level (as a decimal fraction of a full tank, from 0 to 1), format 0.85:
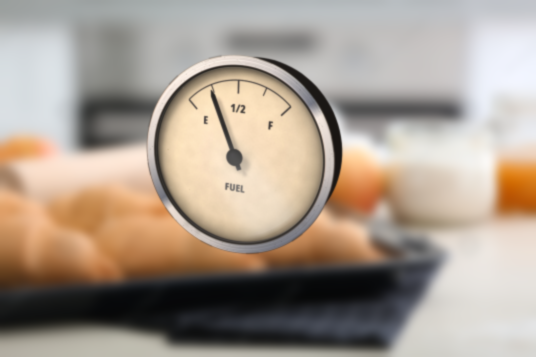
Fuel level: 0.25
